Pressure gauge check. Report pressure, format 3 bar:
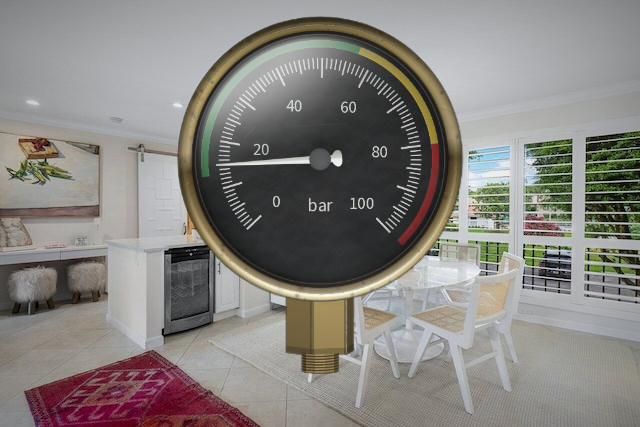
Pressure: 15 bar
